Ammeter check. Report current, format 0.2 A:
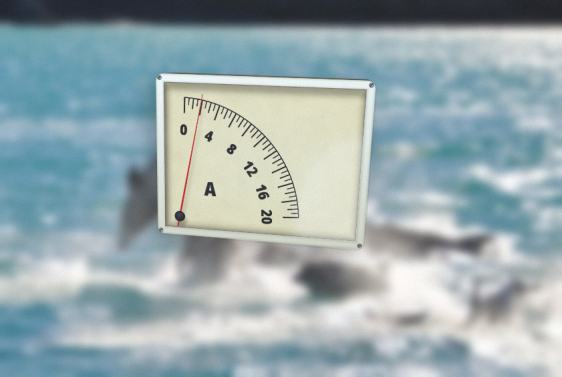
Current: 2 A
